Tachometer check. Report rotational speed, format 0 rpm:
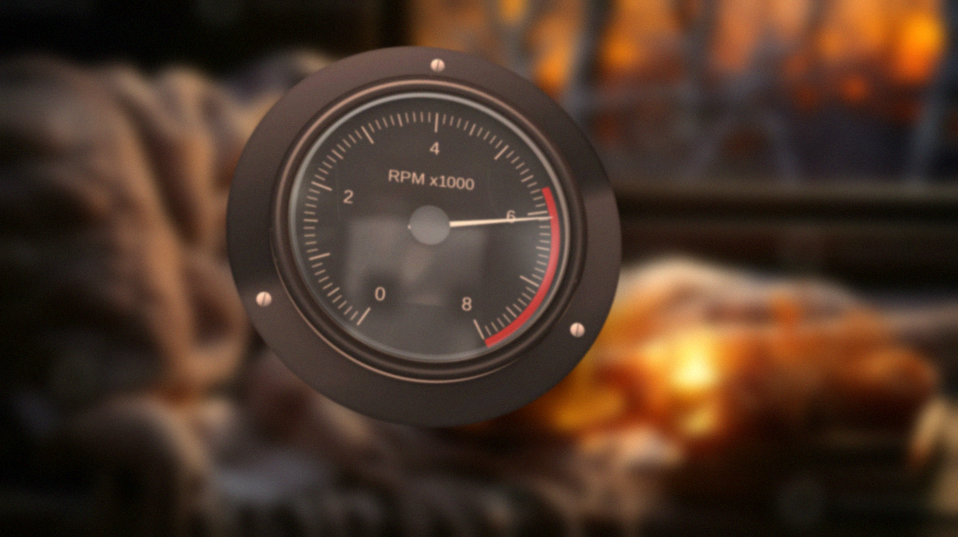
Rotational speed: 6100 rpm
